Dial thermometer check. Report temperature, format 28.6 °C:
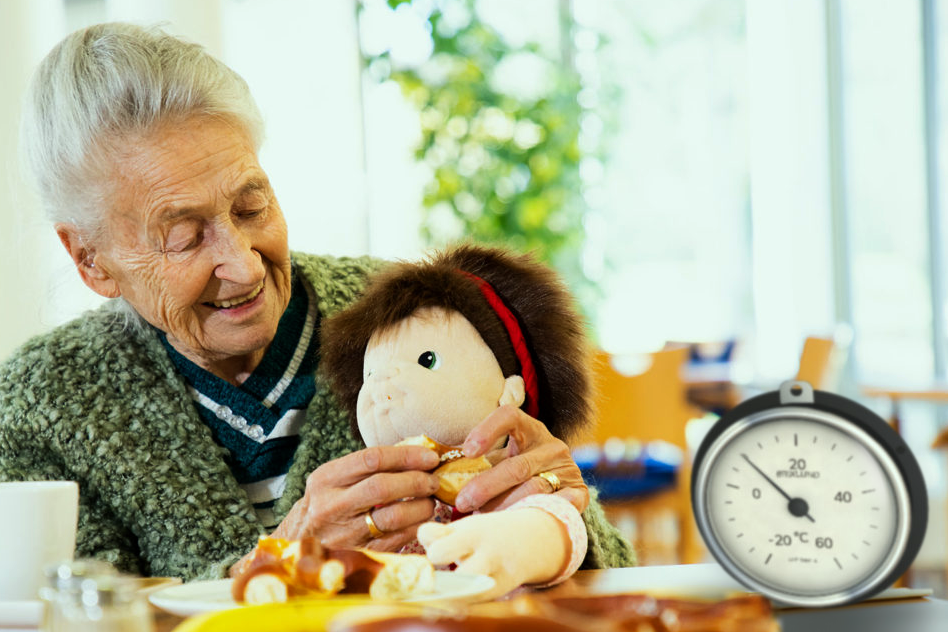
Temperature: 8 °C
